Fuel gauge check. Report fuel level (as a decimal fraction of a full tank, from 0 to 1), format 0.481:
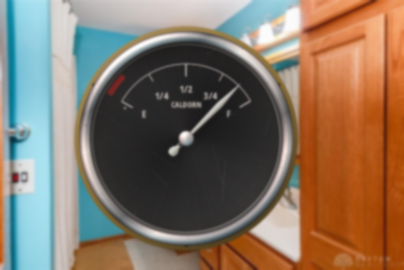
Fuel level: 0.875
